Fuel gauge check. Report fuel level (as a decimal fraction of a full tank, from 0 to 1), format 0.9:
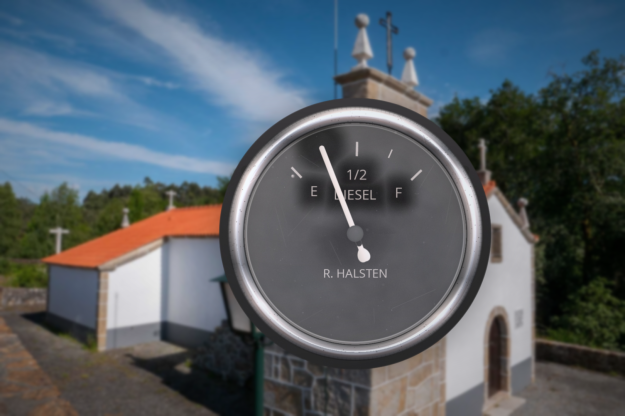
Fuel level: 0.25
